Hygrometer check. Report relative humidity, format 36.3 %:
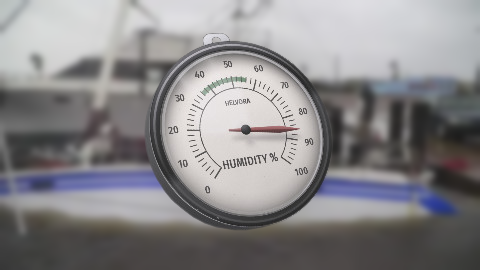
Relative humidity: 86 %
